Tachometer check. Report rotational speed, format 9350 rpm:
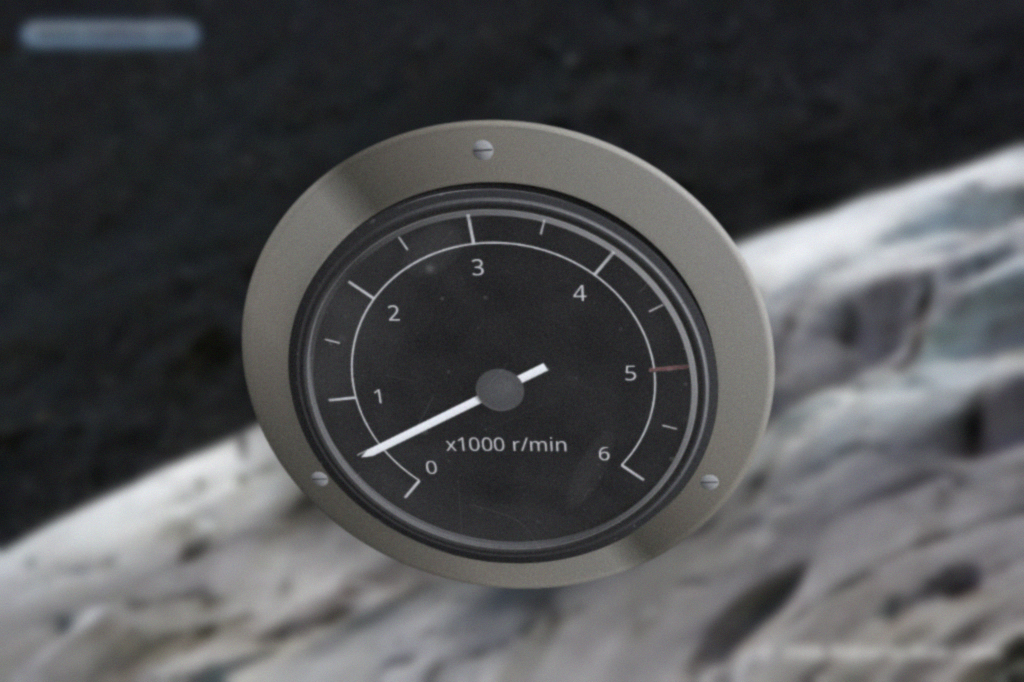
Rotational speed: 500 rpm
